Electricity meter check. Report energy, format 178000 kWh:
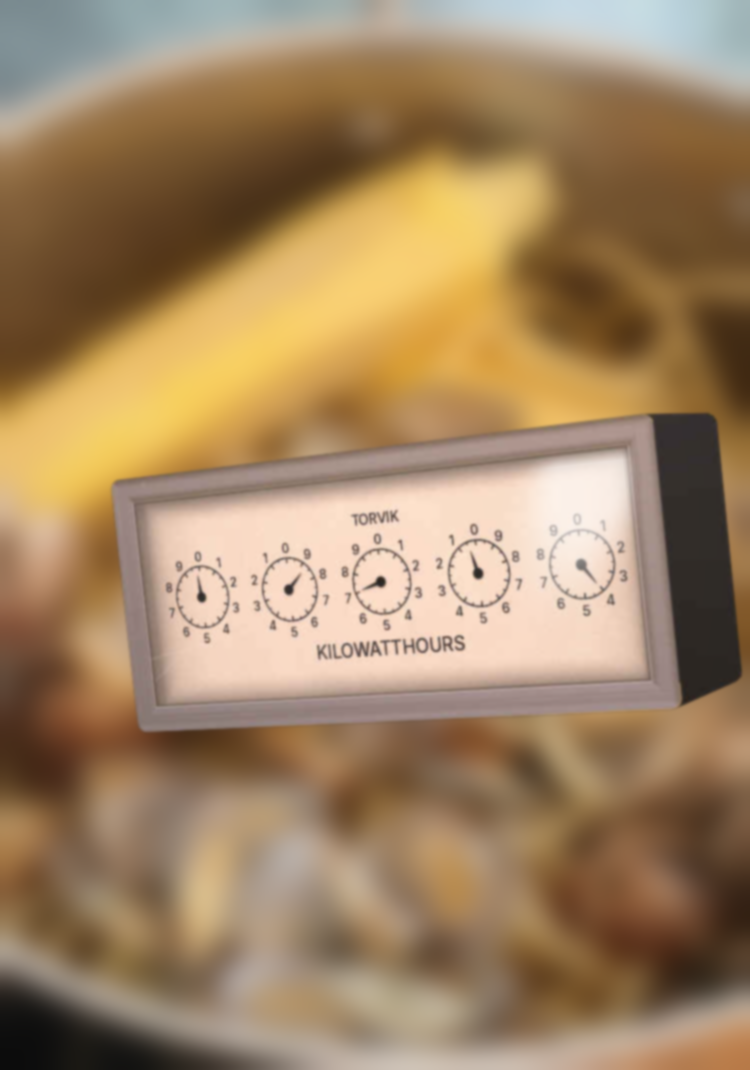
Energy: 98704 kWh
